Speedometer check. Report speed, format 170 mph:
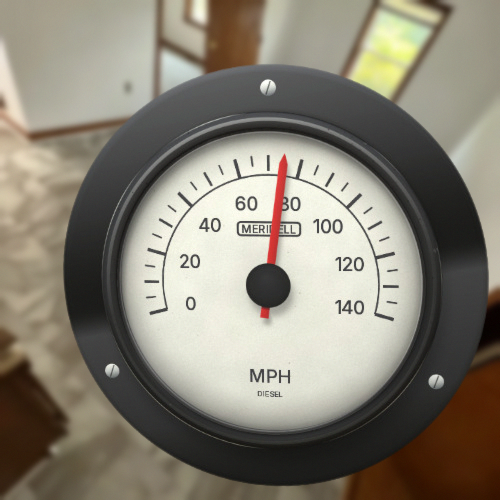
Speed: 75 mph
